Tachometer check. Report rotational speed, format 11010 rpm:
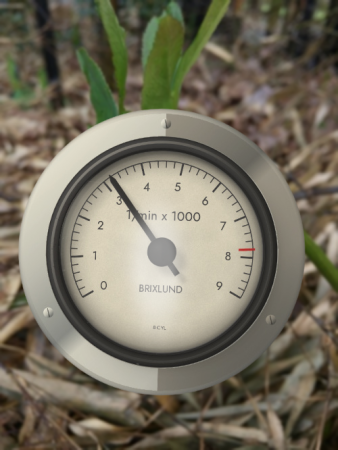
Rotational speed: 3200 rpm
